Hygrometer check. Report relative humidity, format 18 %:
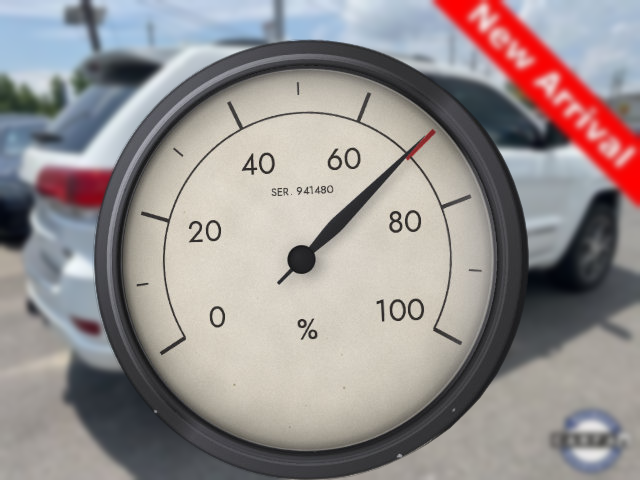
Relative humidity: 70 %
